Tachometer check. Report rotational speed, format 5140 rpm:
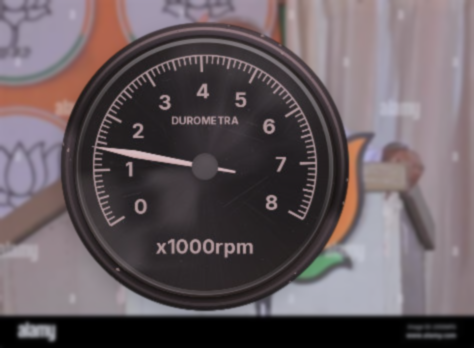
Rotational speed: 1400 rpm
